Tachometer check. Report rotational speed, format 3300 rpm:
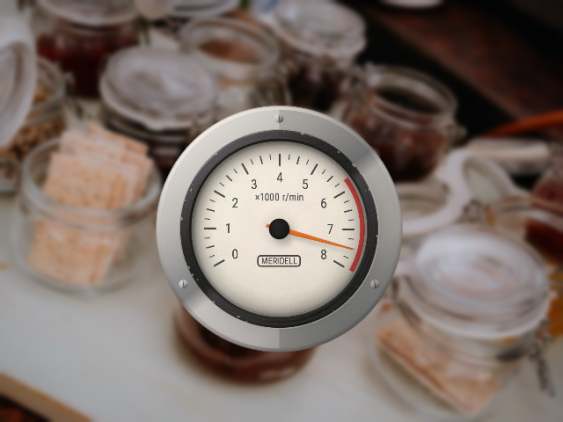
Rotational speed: 7500 rpm
